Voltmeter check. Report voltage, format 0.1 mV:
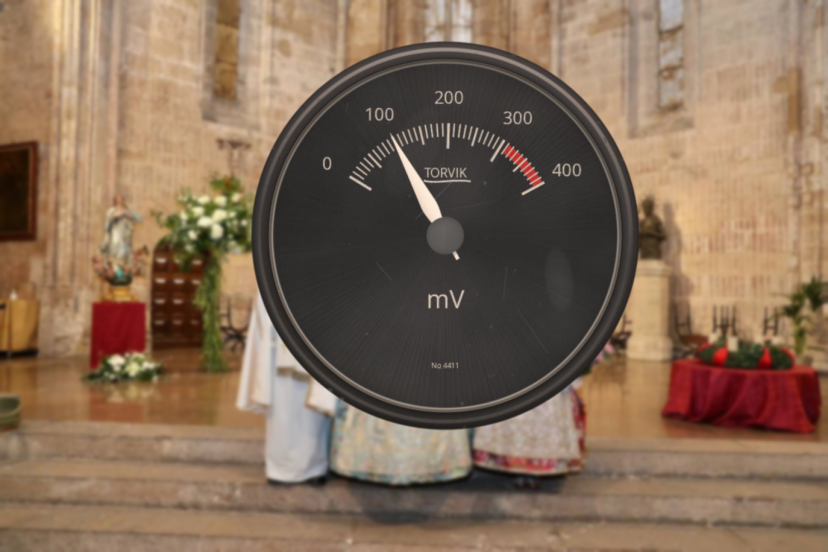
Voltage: 100 mV
